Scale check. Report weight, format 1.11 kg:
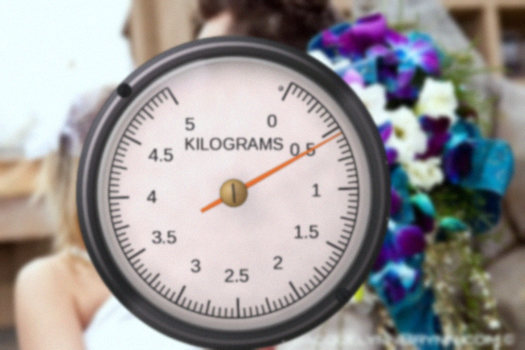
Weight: 0.55 kg
